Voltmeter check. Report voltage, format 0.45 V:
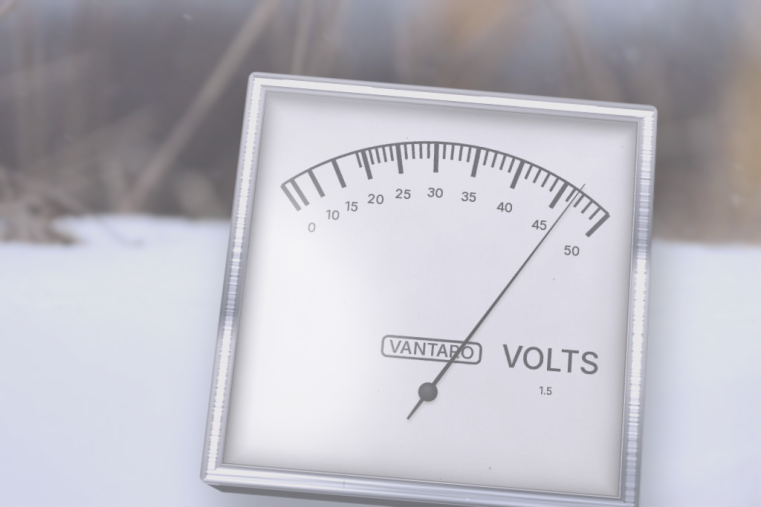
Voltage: 46.5 V
